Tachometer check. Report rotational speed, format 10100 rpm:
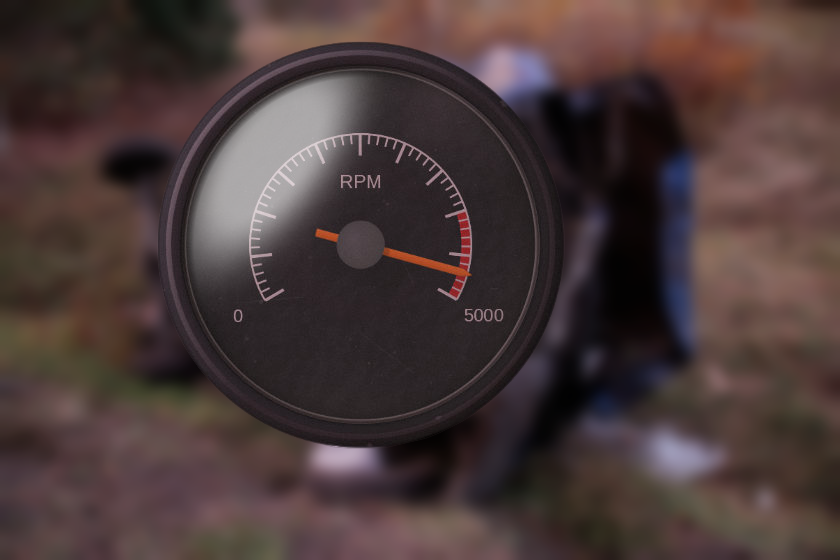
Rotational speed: 4700 rpm
